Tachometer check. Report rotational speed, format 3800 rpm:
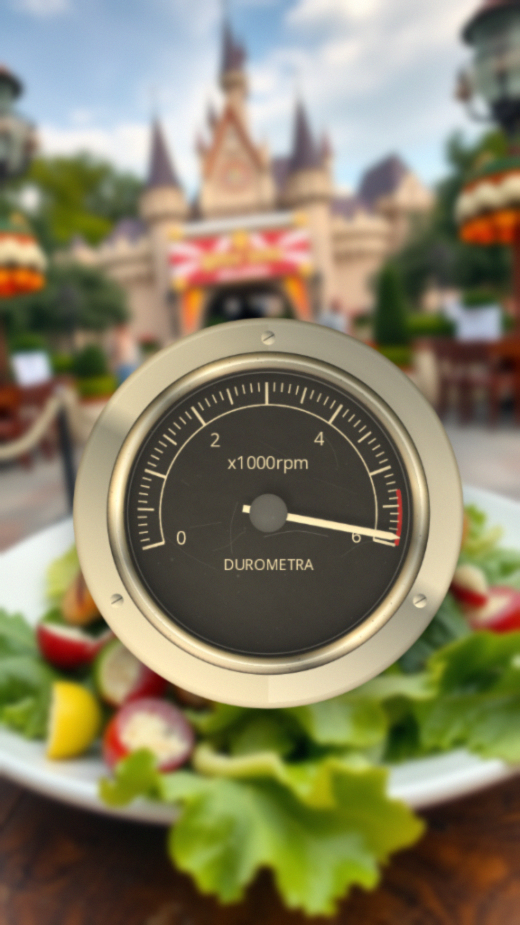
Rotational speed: 5900 rpm
